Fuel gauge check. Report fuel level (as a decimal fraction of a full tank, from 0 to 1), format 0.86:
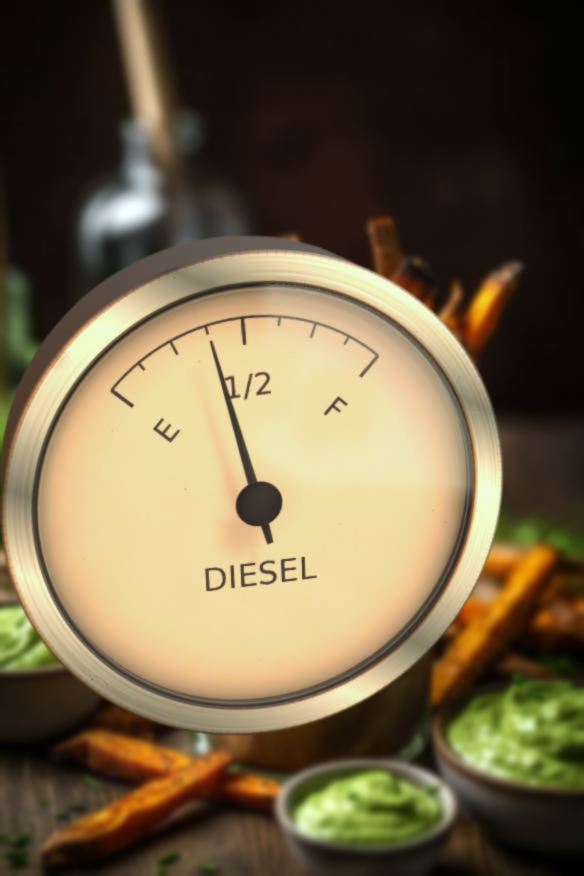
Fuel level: 0.375
